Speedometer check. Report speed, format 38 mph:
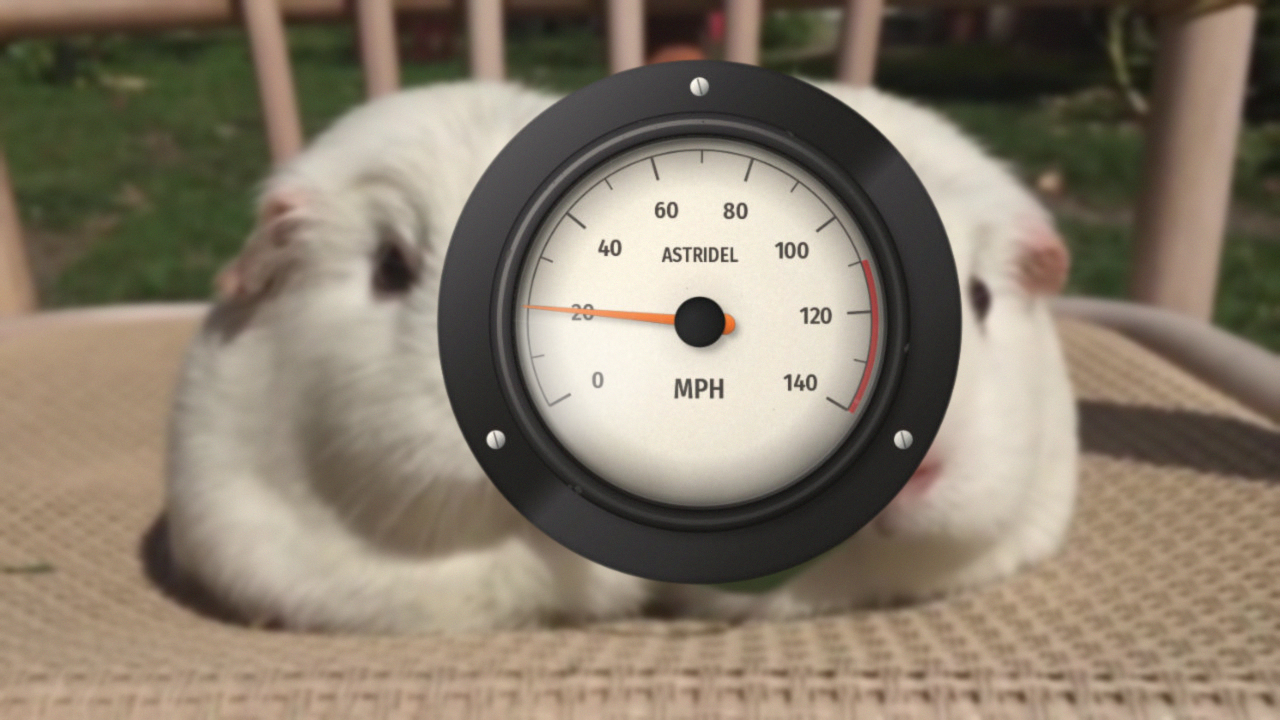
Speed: 20 mph
